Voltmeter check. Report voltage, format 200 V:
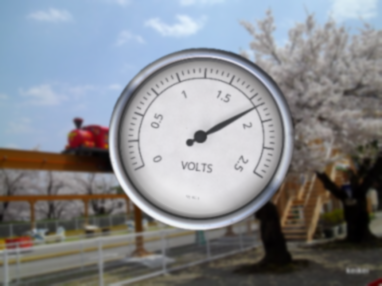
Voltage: 1.85 V
